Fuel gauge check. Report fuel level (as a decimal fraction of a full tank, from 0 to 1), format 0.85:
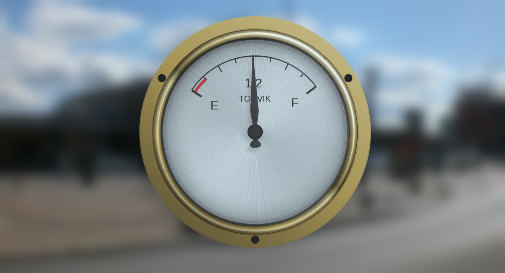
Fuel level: 0.5
